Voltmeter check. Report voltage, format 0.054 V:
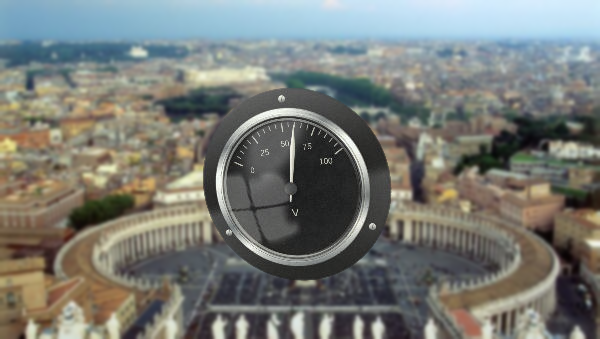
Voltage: 60 V
